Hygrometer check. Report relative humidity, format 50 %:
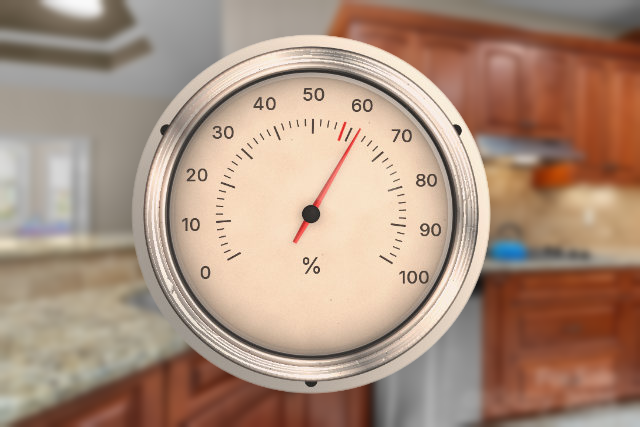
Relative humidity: 62 %
